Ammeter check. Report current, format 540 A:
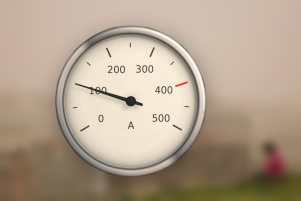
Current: 100 A
